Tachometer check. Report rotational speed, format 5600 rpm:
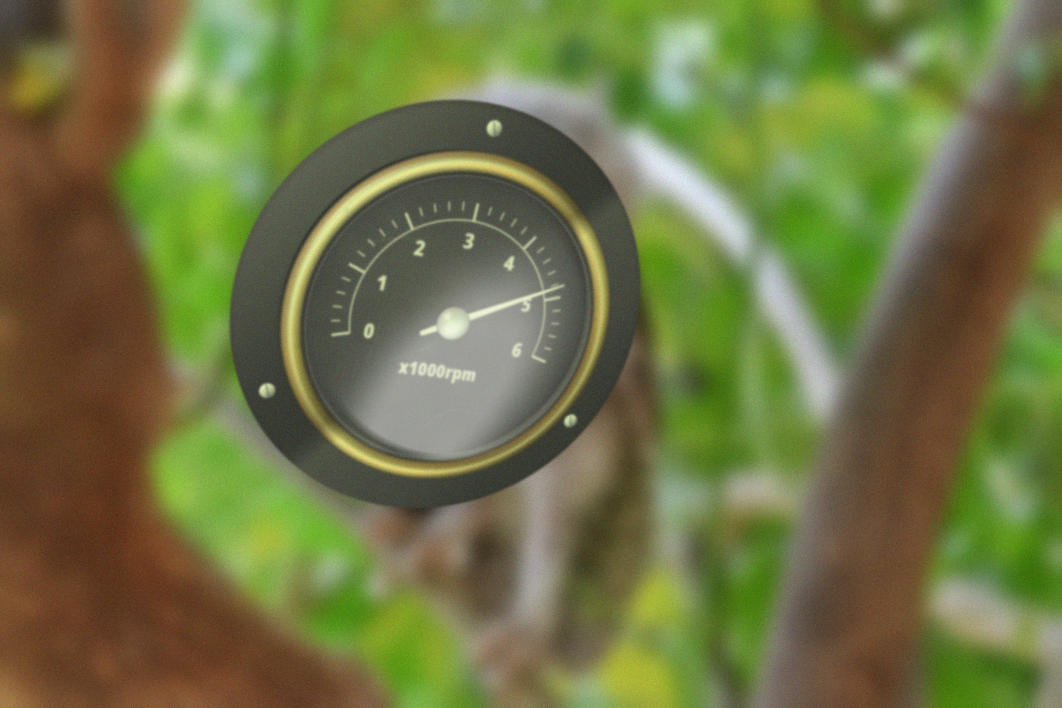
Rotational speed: 4800 rpm
